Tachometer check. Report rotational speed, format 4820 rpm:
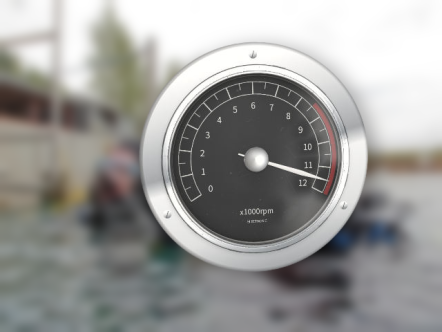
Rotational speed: 11500 rpm
